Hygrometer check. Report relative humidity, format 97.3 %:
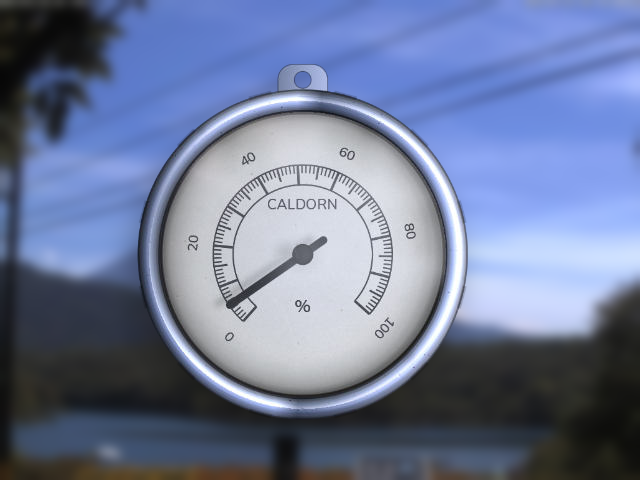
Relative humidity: 5 %
